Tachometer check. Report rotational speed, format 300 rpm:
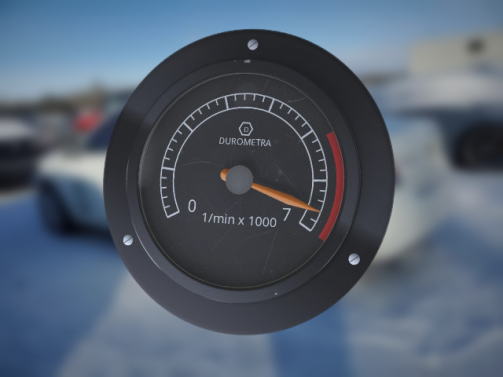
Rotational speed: 6600 rpm
